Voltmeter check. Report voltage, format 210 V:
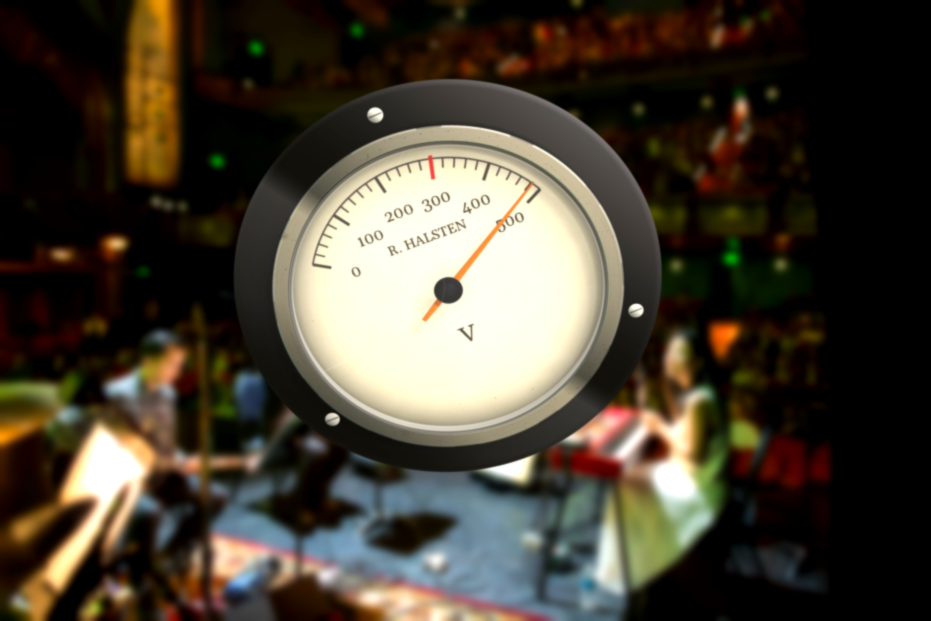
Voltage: 480 V
